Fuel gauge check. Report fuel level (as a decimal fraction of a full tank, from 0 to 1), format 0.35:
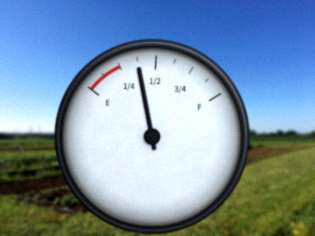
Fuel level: 0.375
